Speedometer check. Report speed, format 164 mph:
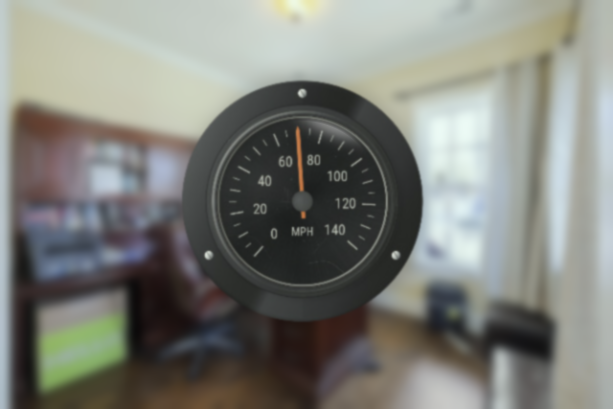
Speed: 70 mph
